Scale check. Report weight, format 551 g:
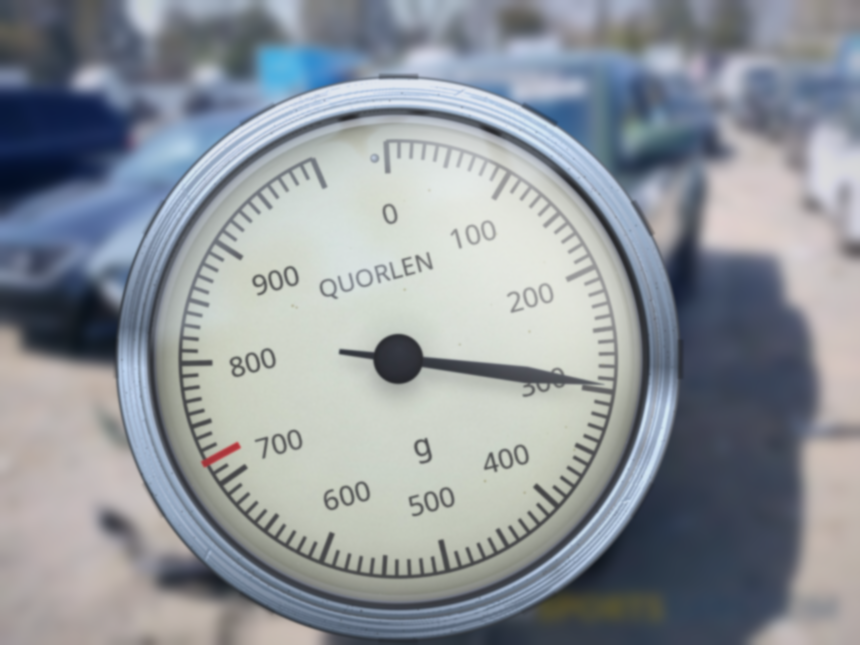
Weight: 295 g
